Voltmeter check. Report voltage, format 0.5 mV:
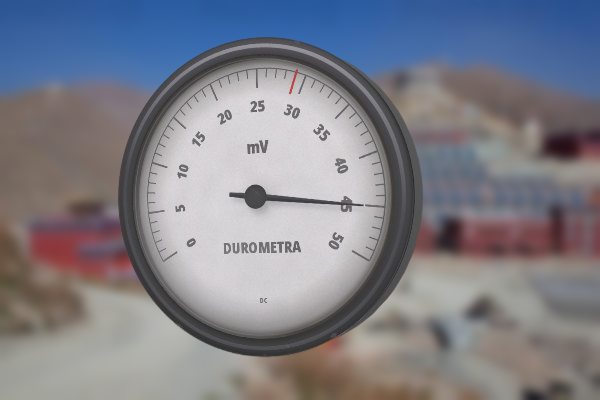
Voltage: 45 mV
